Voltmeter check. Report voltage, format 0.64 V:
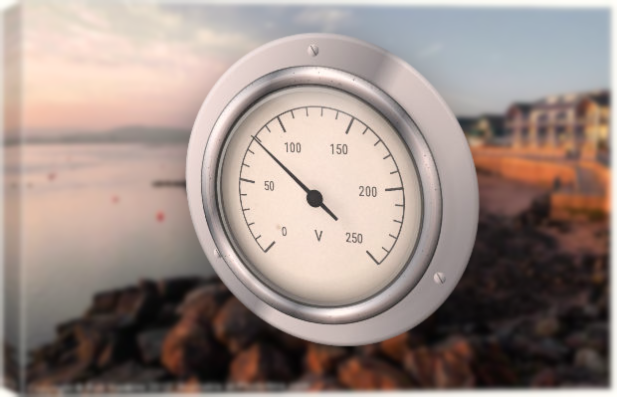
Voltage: 80 V
